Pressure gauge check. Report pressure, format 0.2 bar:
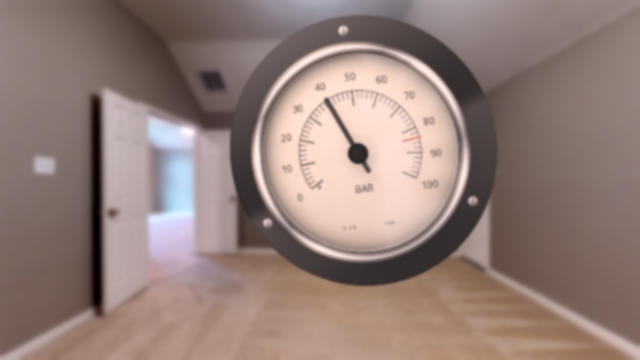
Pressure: 40 bar
